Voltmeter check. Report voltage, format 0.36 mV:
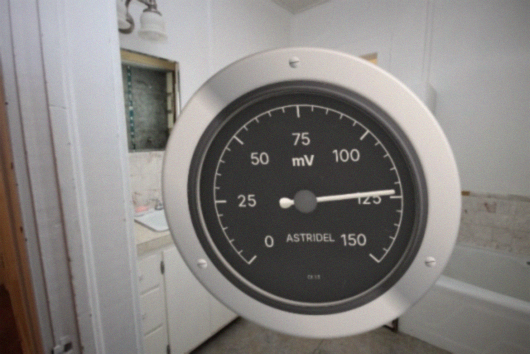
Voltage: 122.5 mV
